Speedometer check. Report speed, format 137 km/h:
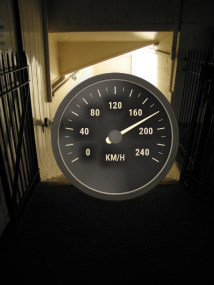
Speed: 180 km/h
